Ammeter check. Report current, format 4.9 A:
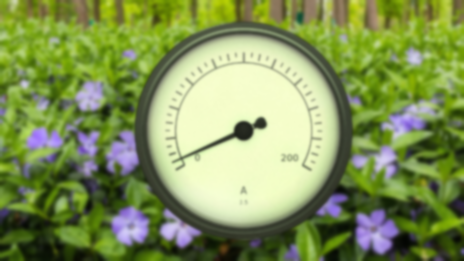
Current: 5 A
